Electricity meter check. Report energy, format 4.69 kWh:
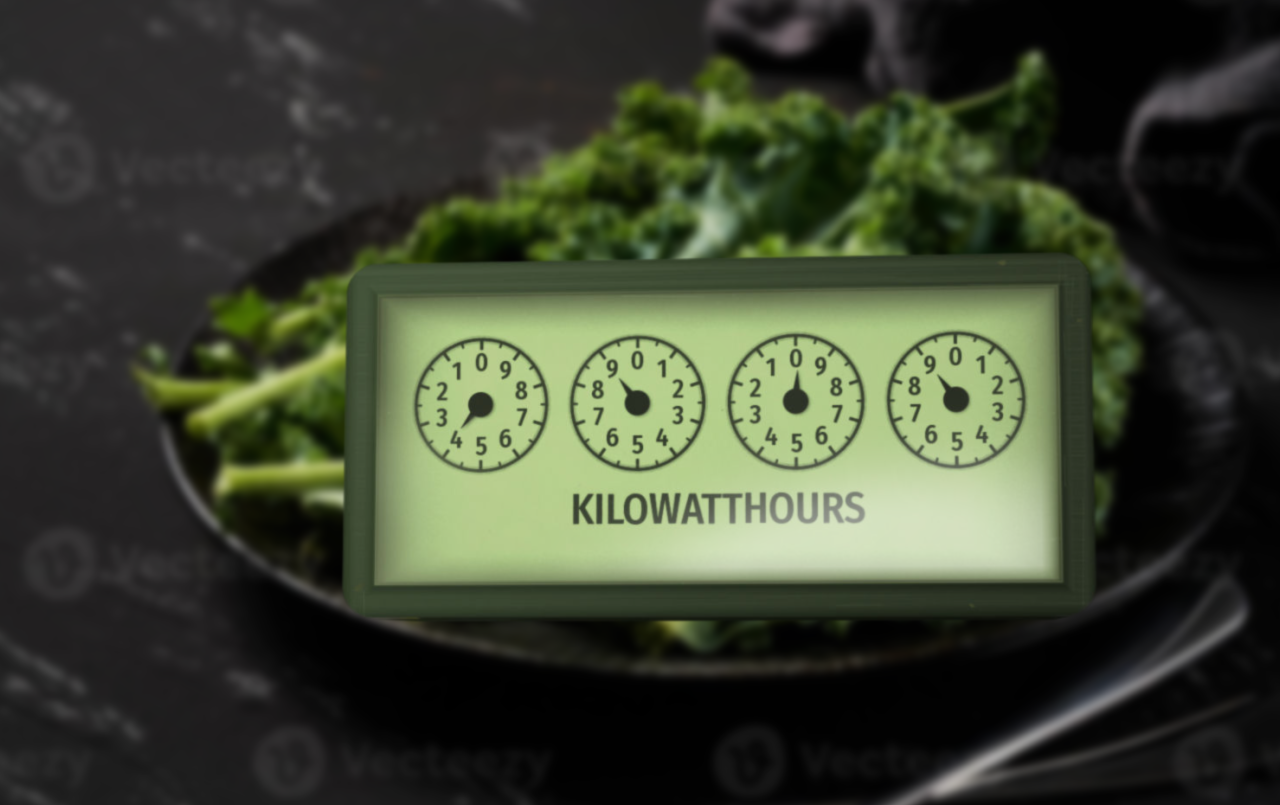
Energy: 3899 kWh
